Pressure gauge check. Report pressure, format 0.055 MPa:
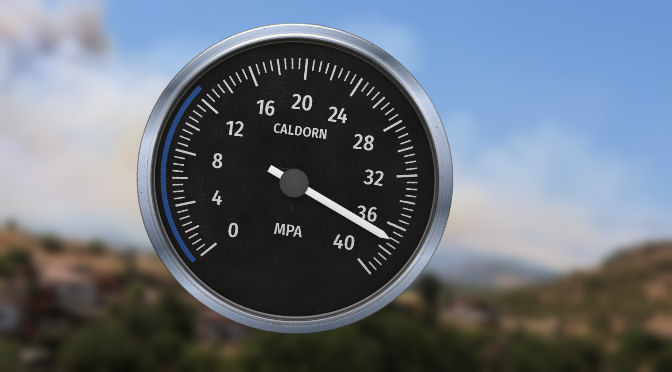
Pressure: 37 MPa
